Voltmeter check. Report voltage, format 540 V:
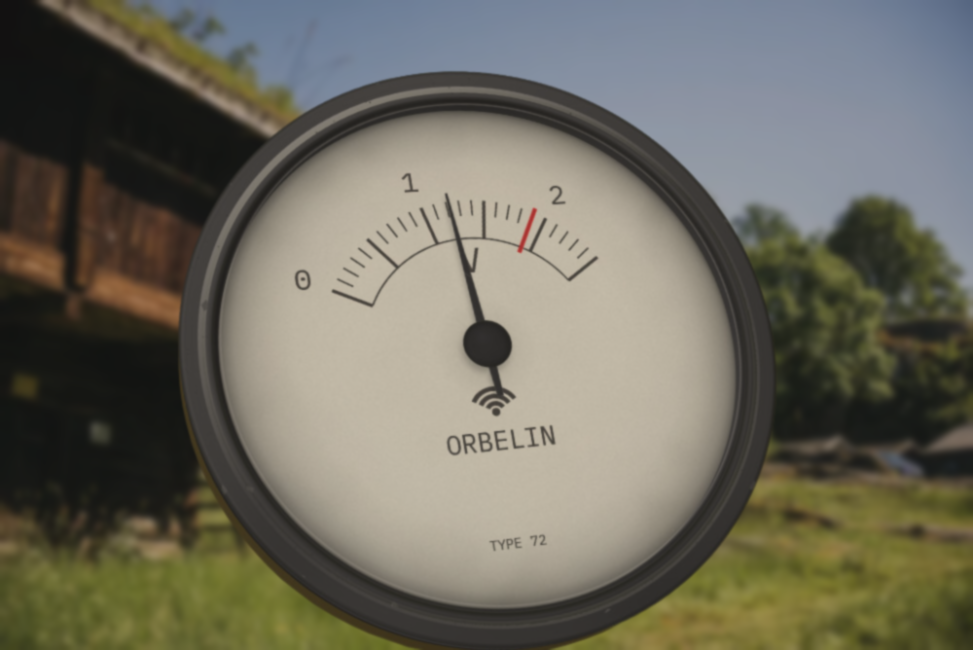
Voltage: 1.2 V
